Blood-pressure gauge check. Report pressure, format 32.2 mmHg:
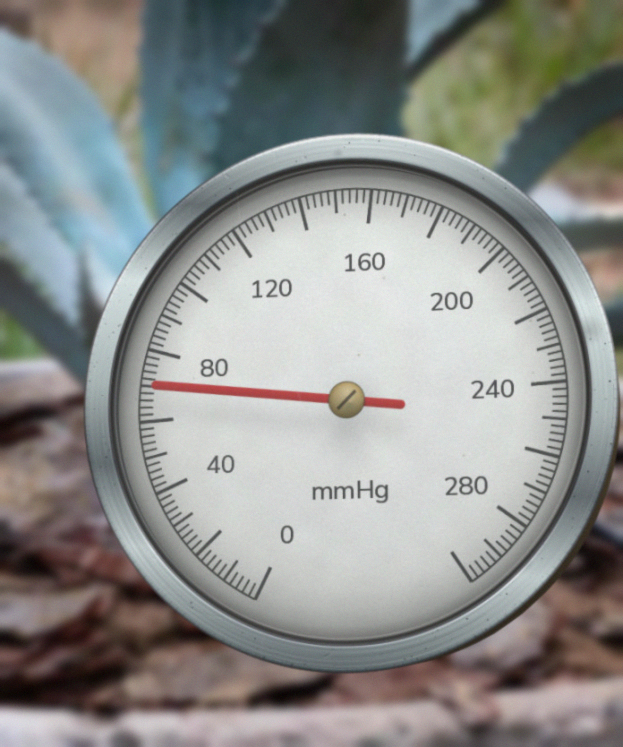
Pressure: 70 mmHg
